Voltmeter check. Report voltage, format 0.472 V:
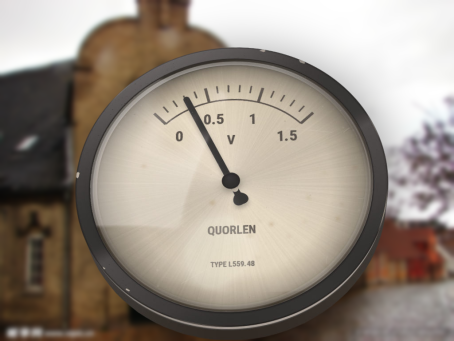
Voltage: 0.3 V
